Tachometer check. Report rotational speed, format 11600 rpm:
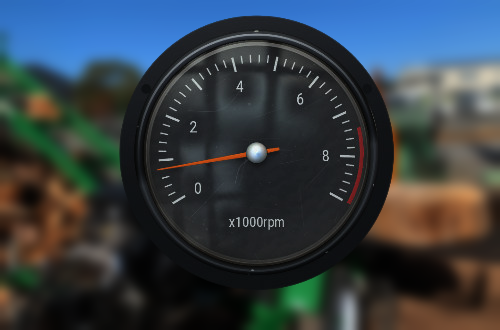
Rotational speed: 800 rpm
